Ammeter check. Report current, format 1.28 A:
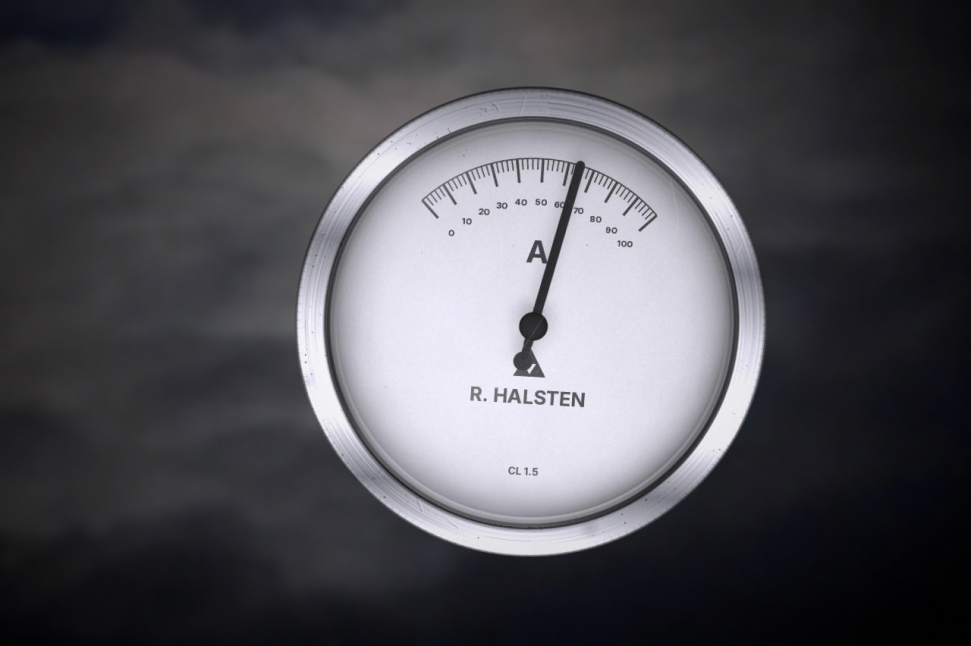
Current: 64 A
